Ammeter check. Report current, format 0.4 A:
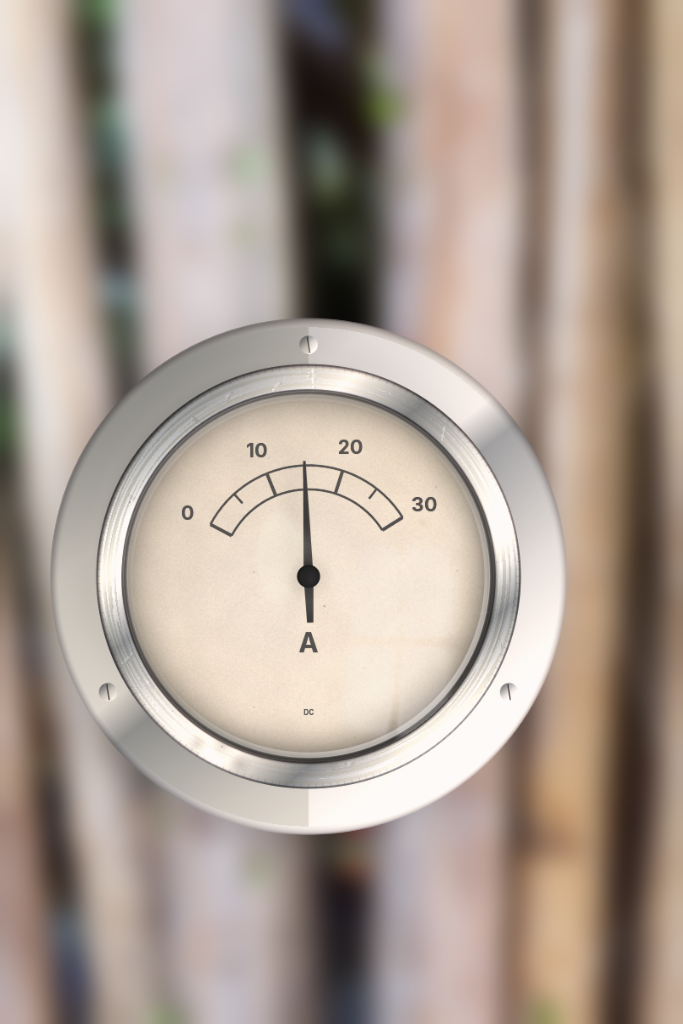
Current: 15 A
